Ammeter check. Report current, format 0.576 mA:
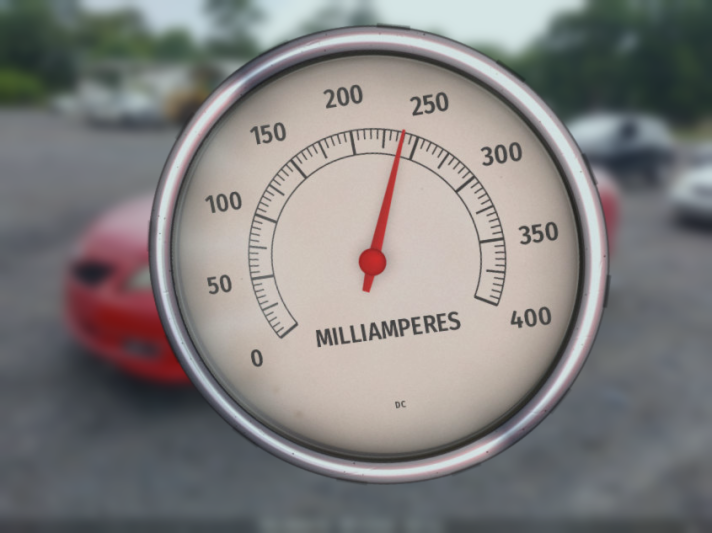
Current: 240 mA
